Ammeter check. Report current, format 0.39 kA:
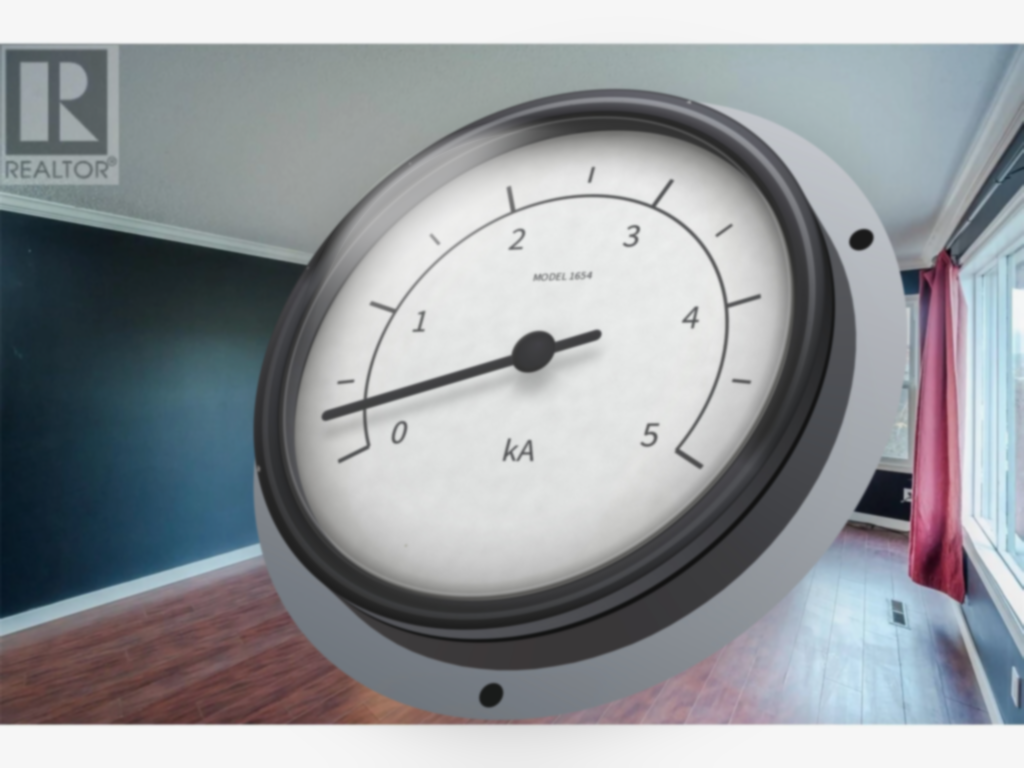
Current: 0.25 kA
